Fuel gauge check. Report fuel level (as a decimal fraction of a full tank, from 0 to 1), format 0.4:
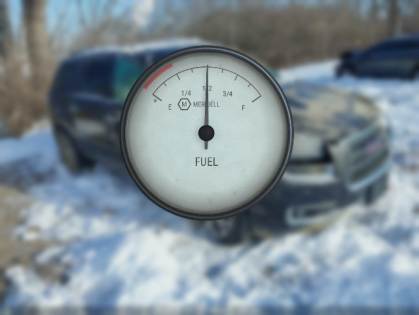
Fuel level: 0.5
